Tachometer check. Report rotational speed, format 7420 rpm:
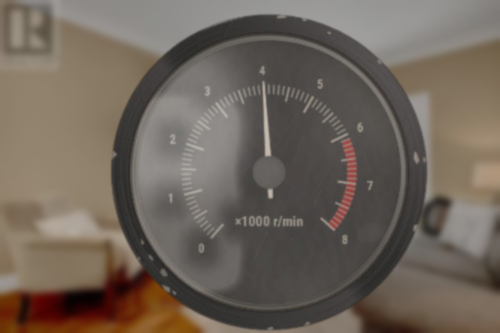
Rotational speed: 4000 rpm
